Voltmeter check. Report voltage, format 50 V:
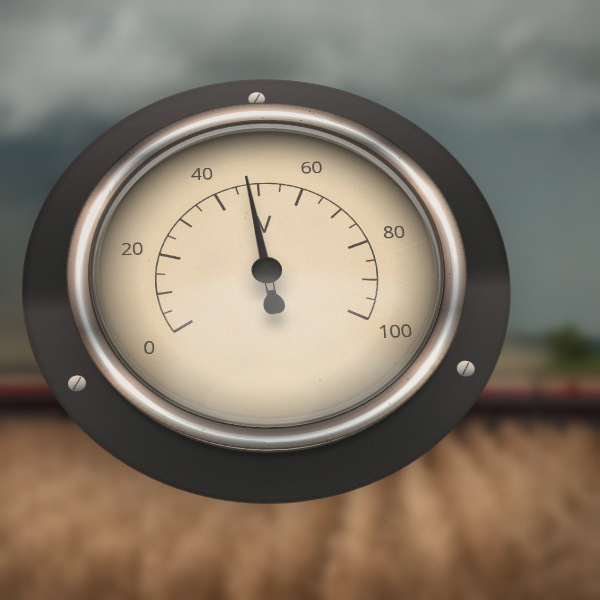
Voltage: 47.5 V
